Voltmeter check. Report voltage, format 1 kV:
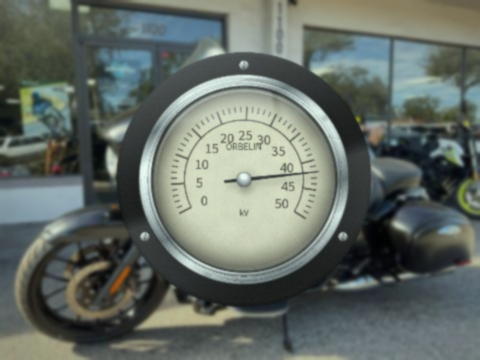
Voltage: 42 kV
